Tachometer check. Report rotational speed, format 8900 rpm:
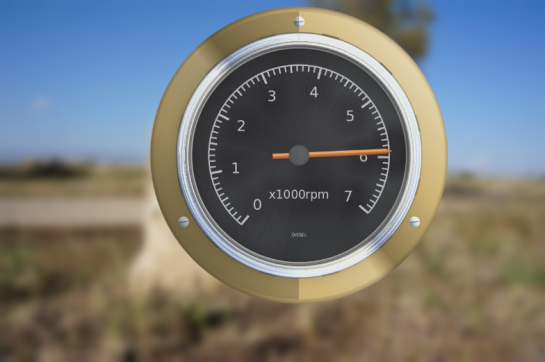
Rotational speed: 5900 rpm
